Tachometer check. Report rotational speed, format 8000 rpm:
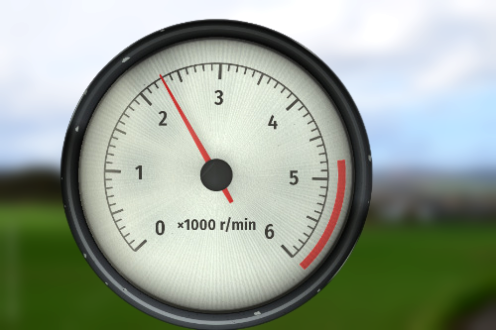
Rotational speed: 2300 rpm
